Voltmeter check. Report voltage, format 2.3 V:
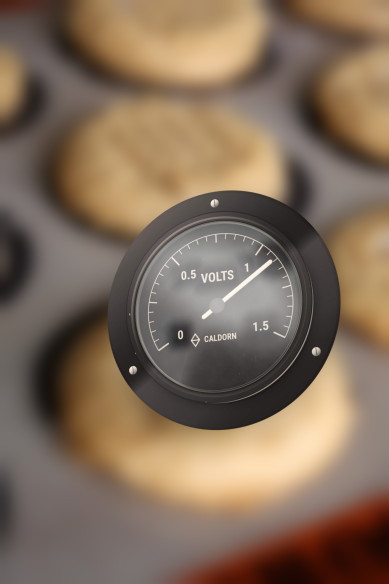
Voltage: 1.1 V
